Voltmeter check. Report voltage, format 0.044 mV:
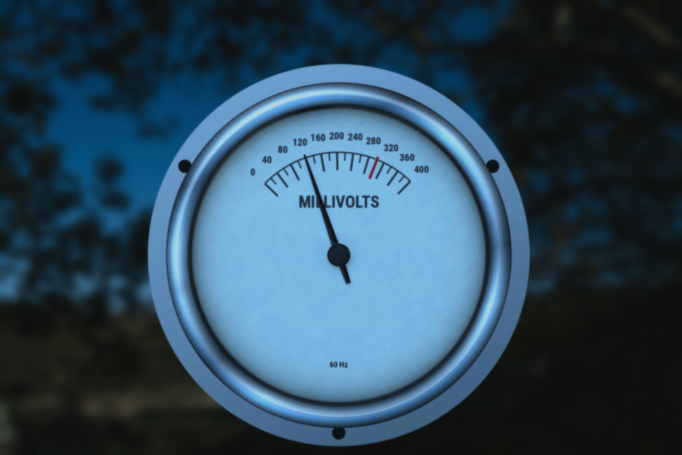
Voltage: 120 mV
